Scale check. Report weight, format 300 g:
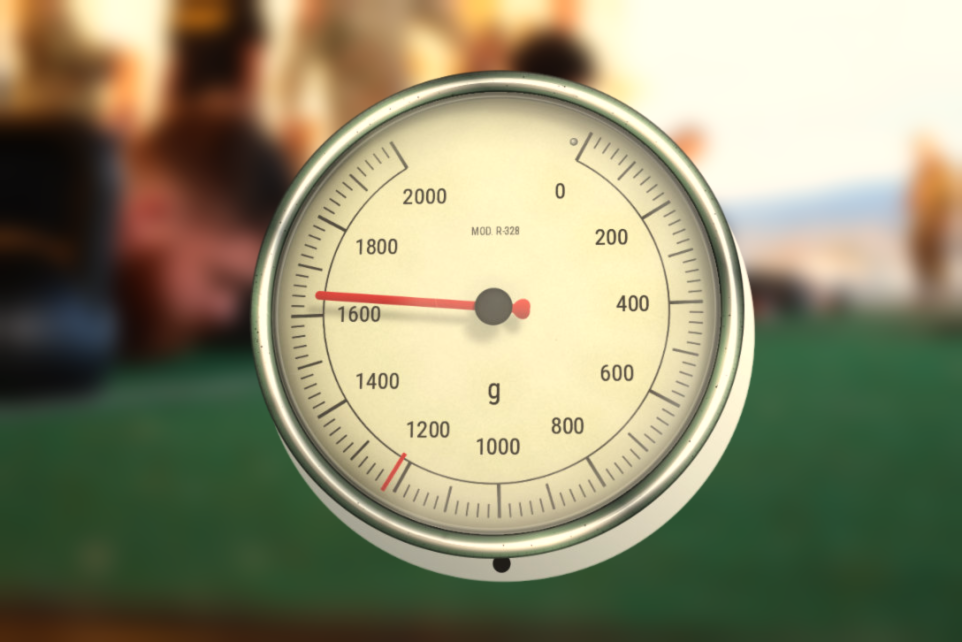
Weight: 1640 g
